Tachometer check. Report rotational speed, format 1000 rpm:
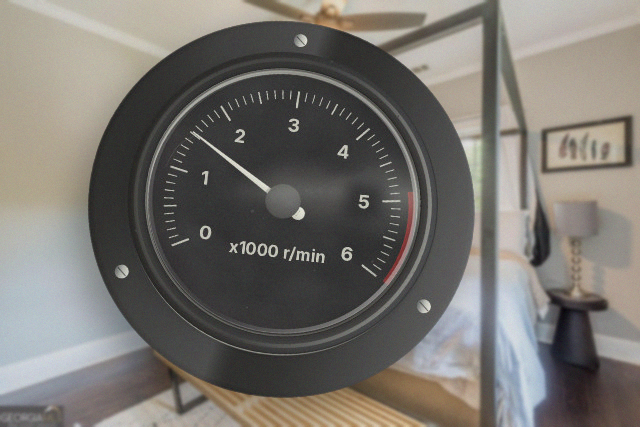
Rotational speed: 1500 rpm
